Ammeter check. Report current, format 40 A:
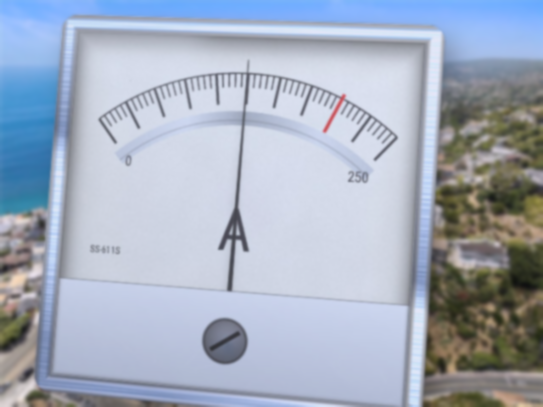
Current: 125 A
